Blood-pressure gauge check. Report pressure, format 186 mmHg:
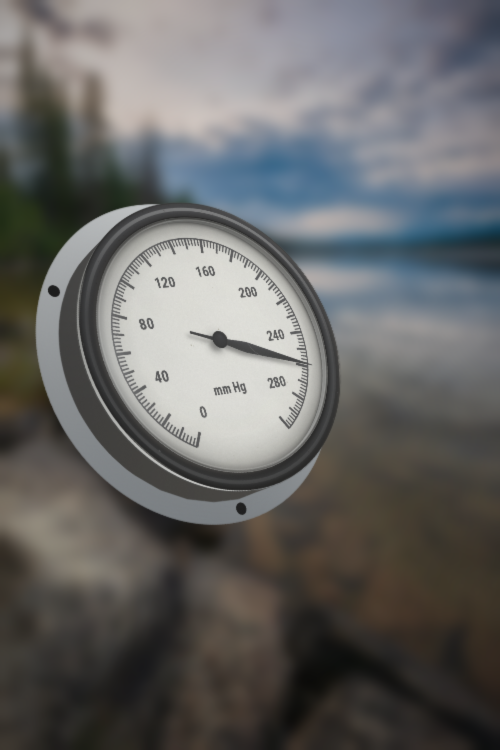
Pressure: 260 mmHg
